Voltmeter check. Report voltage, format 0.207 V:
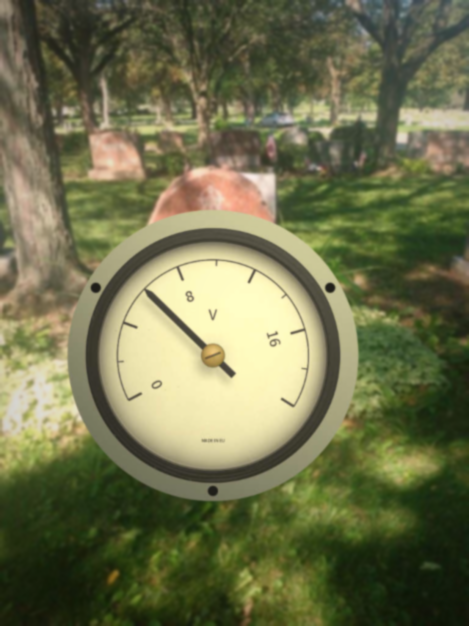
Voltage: 6 V
